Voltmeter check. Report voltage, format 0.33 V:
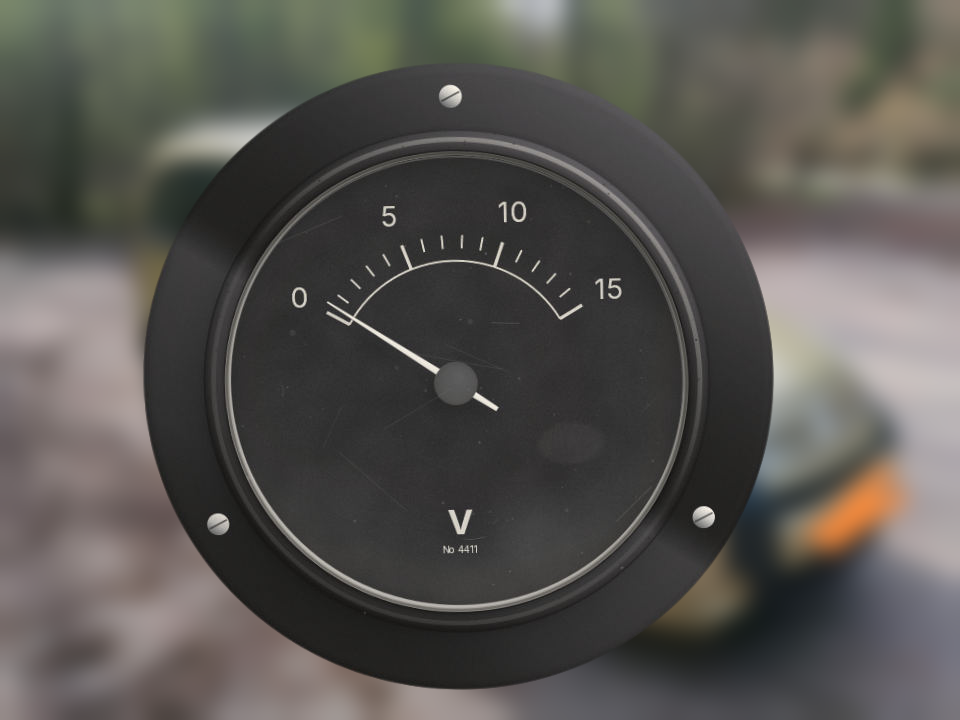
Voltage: 0.5 V
